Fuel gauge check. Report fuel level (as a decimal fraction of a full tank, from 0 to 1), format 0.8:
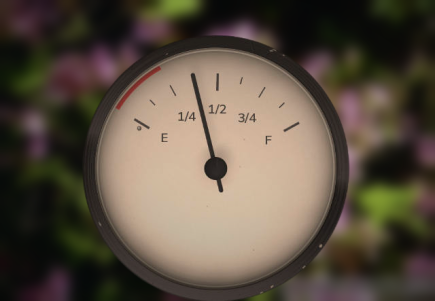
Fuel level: 0.375
